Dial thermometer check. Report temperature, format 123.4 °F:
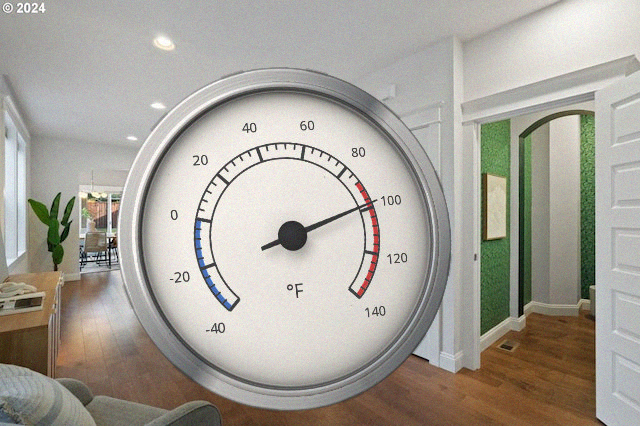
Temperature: 98 °F
